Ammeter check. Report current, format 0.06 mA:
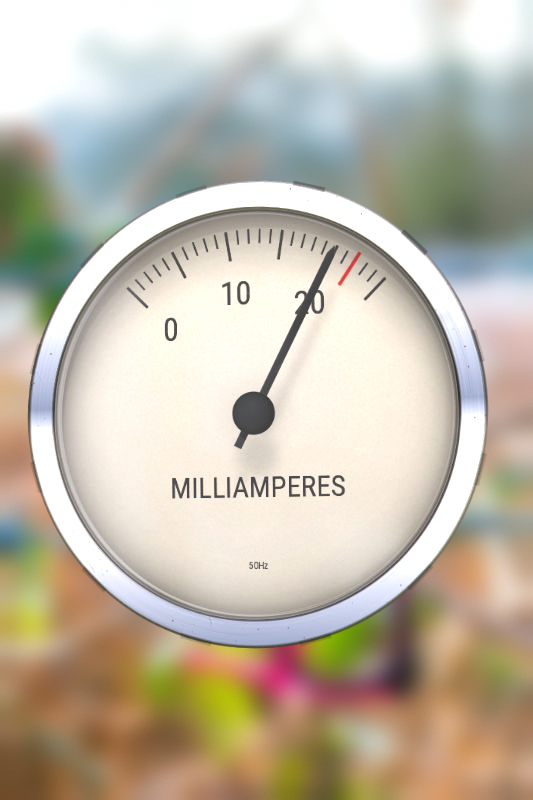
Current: 20 mA
